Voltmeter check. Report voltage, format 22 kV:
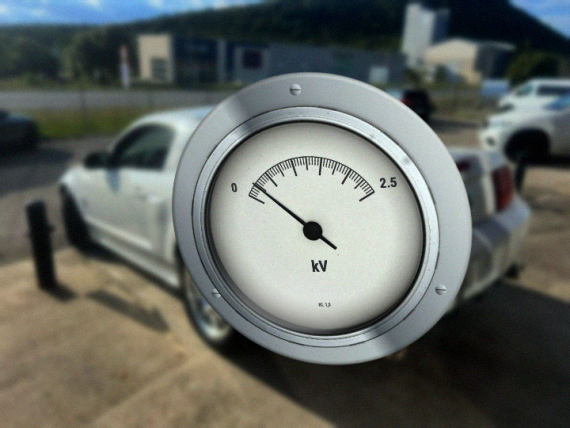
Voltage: 0.25 kV
